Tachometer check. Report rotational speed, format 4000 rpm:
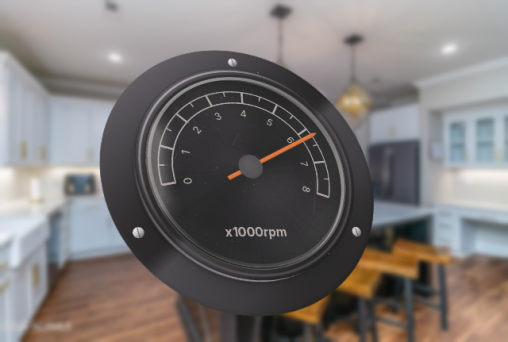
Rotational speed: 6250 rpm
